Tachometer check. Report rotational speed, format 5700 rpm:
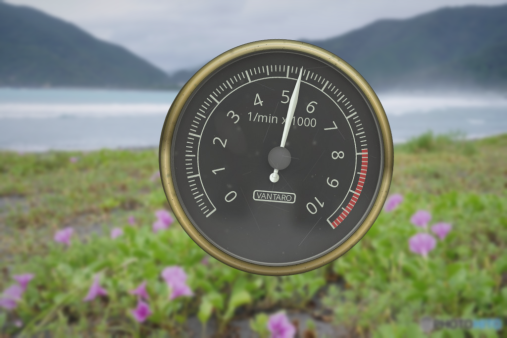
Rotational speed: 5300 rpm
